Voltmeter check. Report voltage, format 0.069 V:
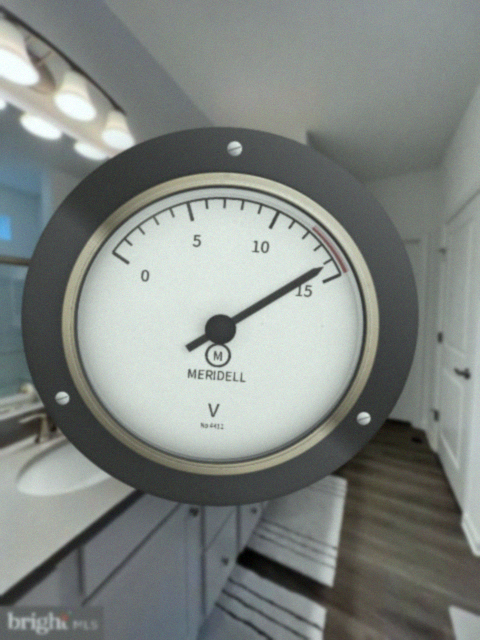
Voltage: 14 V
